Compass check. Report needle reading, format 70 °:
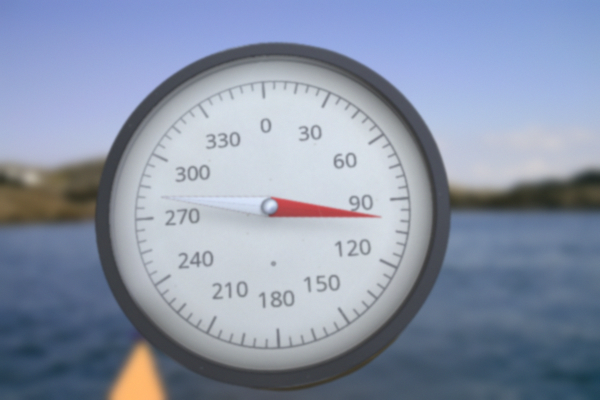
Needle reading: 100 °
